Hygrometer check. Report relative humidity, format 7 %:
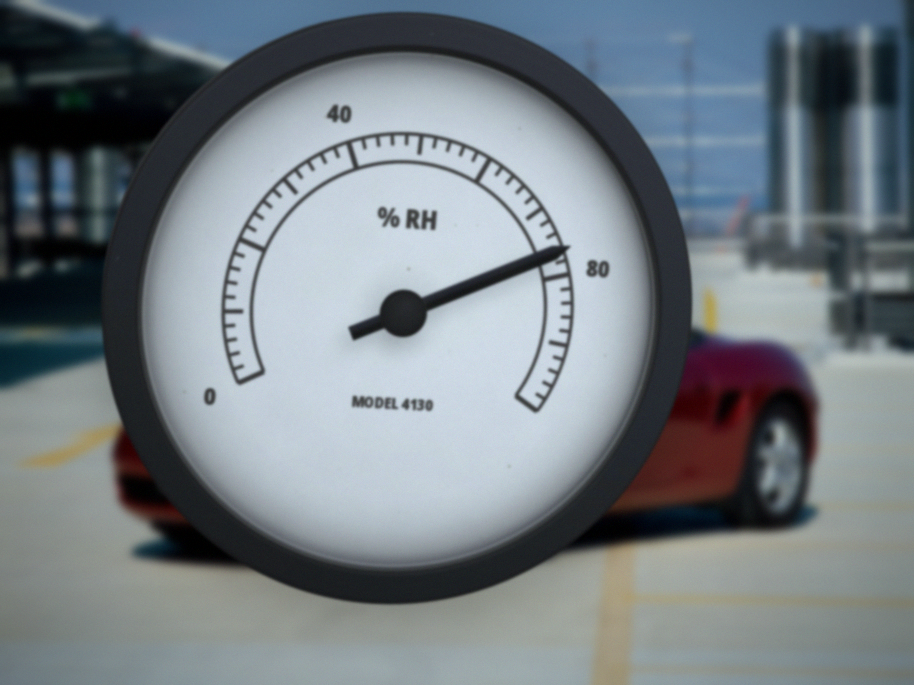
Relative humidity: 76 %
